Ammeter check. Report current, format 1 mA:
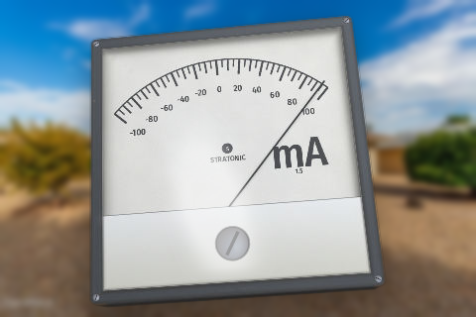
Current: 95 mA
